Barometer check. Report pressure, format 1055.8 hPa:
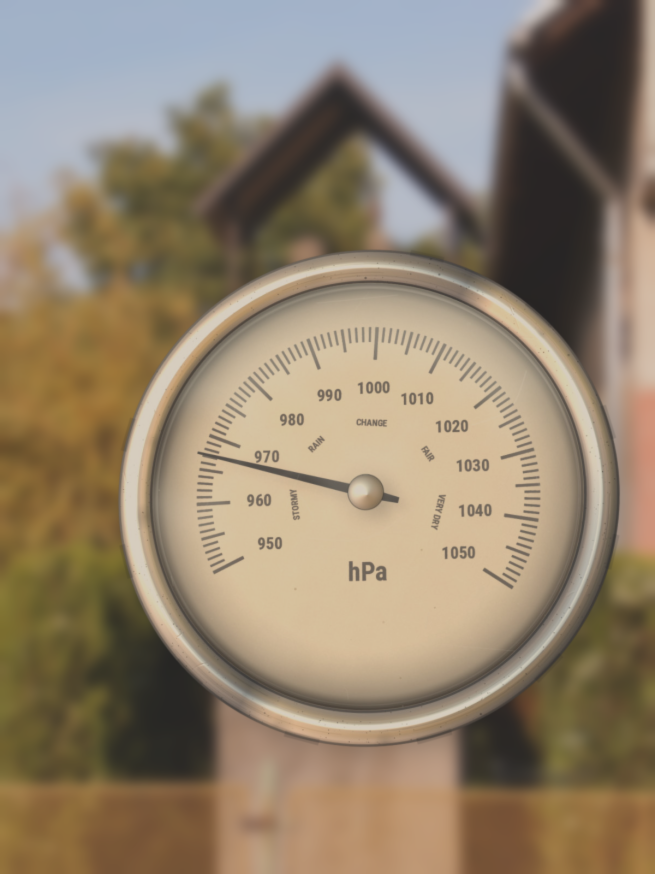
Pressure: 967 hPa
